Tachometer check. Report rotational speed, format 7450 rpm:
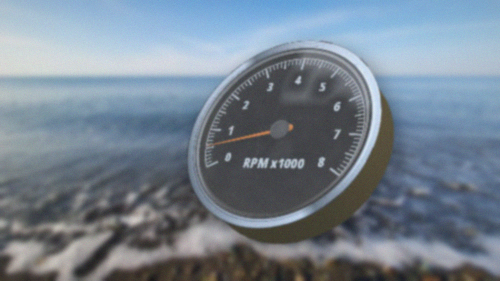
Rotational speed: 500 rpm
